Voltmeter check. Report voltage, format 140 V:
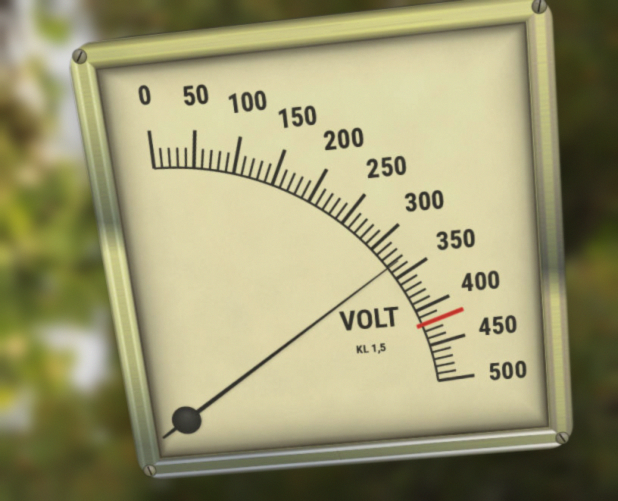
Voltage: 330 V
